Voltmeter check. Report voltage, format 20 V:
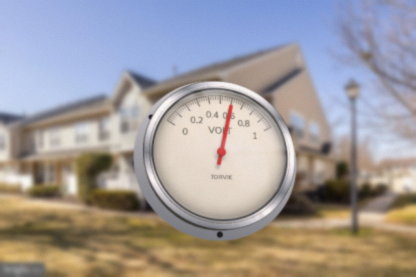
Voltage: 0.6 V
